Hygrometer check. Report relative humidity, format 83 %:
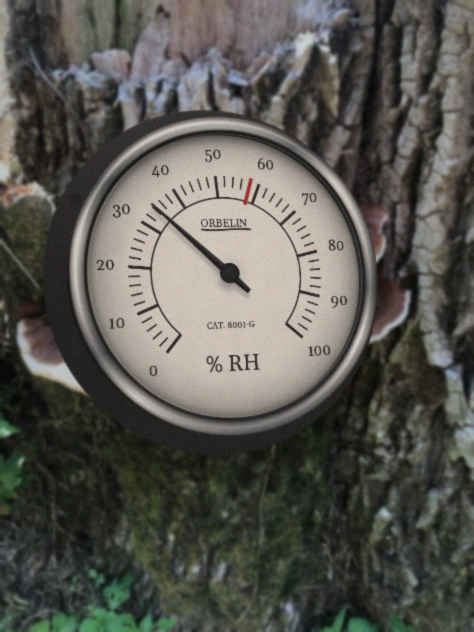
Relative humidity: 34 %
